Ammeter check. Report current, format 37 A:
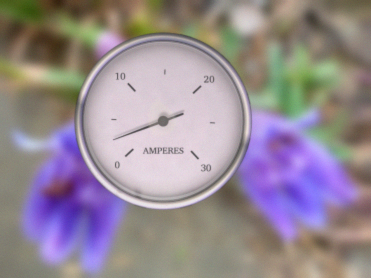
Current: 2.5 A
